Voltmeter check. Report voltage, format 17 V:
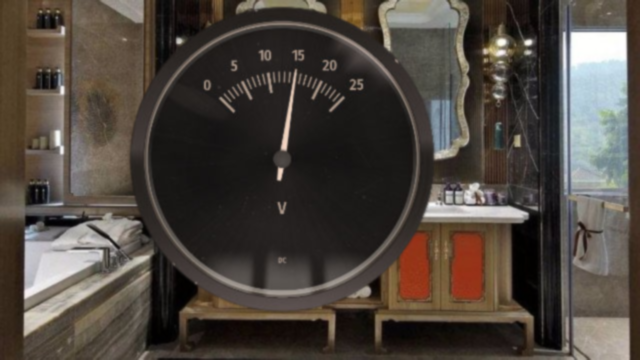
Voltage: 15 V
